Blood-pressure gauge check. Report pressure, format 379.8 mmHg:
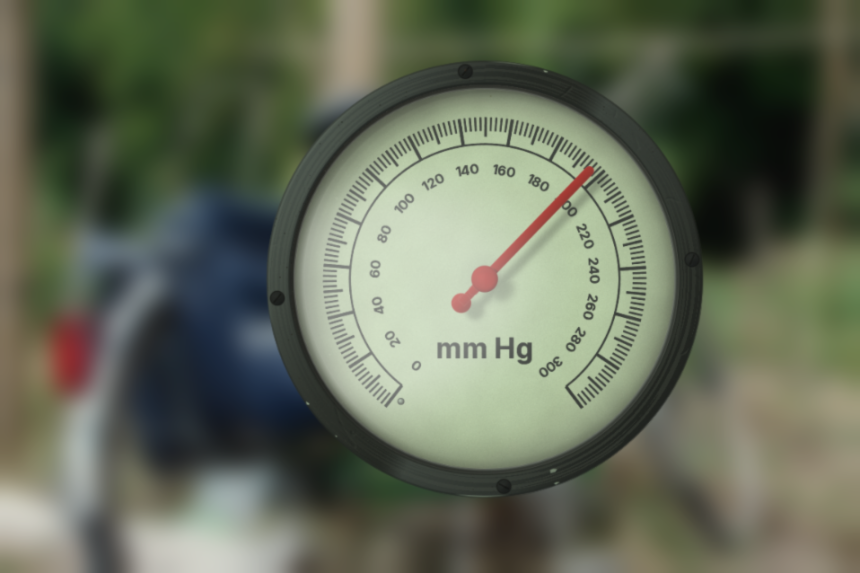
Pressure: 196 mmHg
